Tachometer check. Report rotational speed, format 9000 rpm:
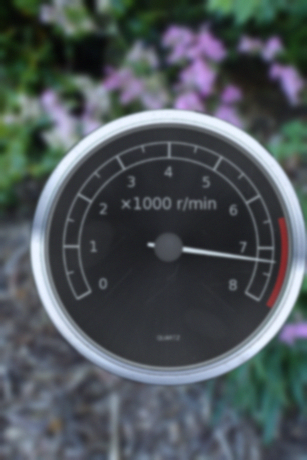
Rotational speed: 7250 rpm
